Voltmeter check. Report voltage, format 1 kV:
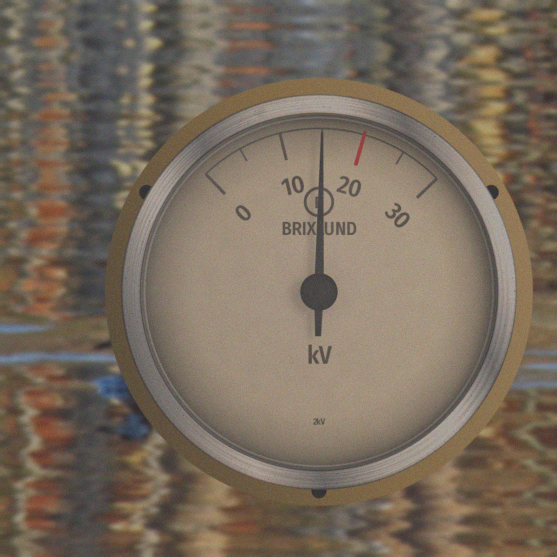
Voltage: 15 kV
